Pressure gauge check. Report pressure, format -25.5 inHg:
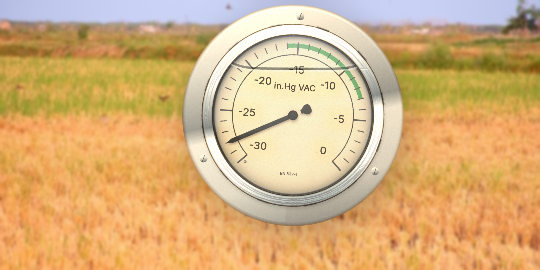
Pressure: -28 inHg
